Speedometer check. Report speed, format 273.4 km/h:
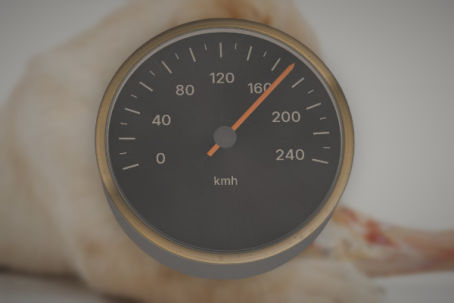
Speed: 170 km/h
